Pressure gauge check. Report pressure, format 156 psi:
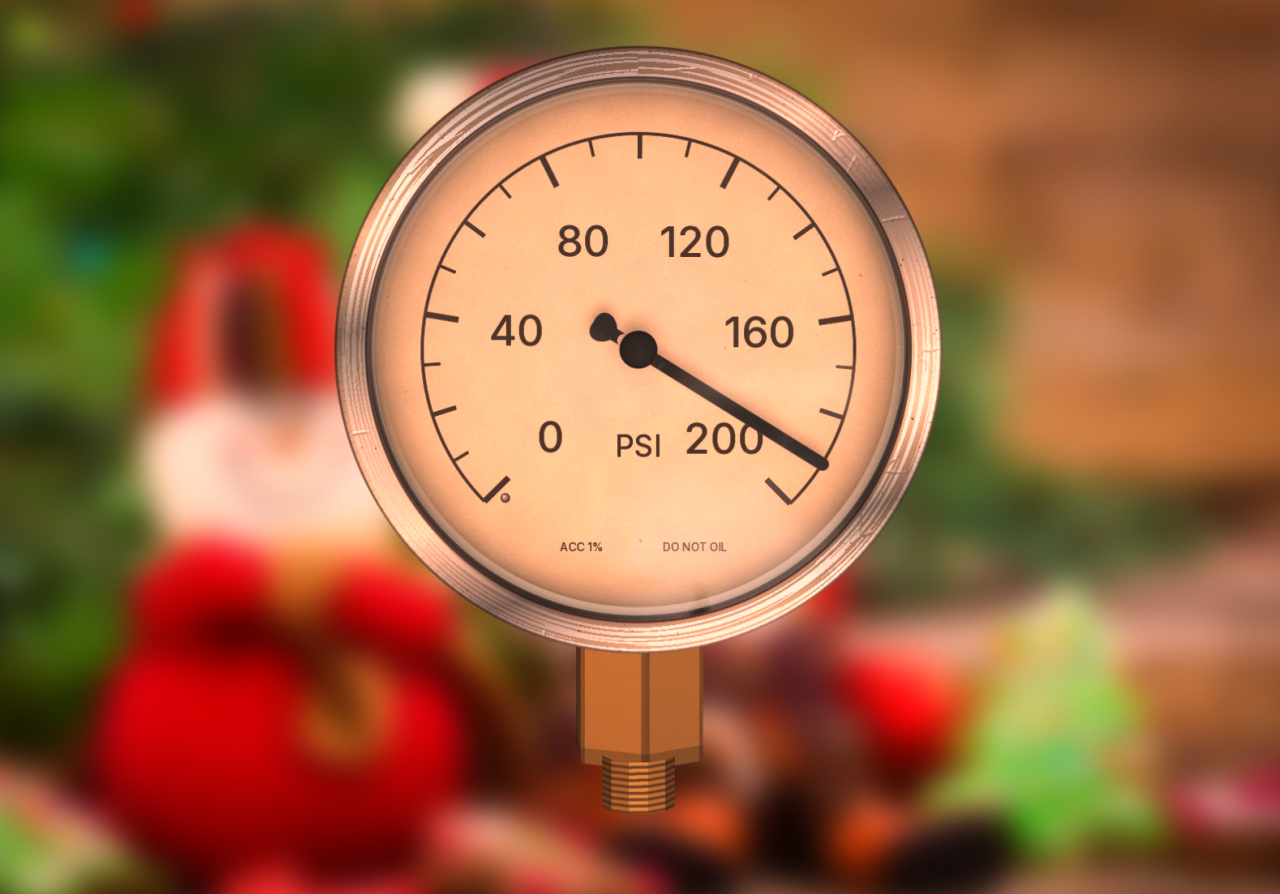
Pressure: 190 psi
